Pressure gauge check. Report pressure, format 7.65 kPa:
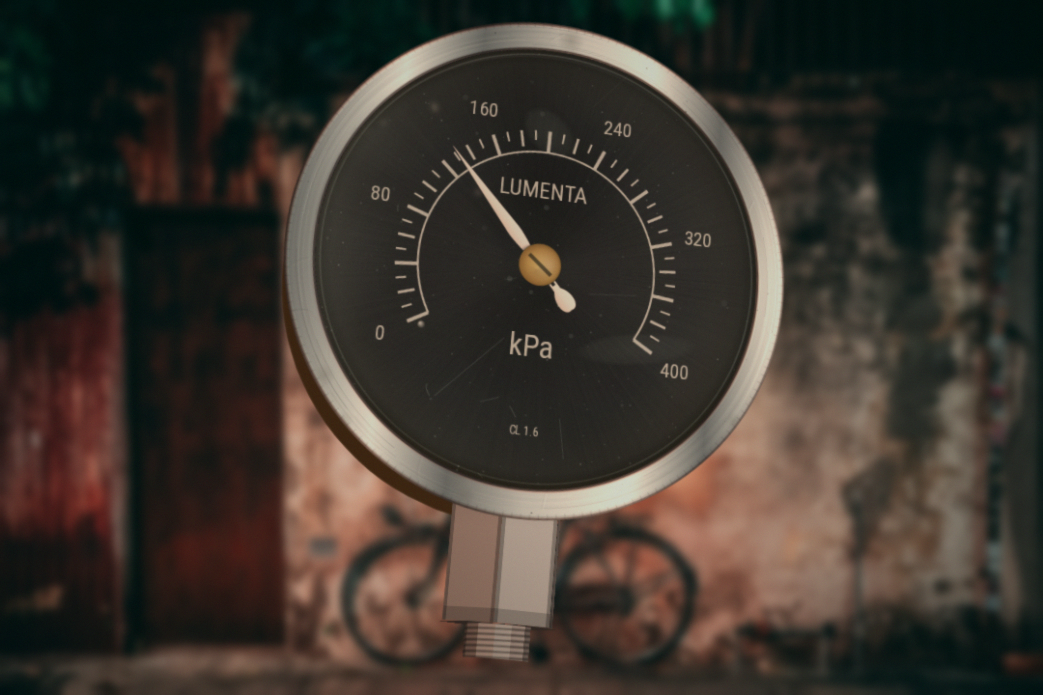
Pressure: 130 kPa
